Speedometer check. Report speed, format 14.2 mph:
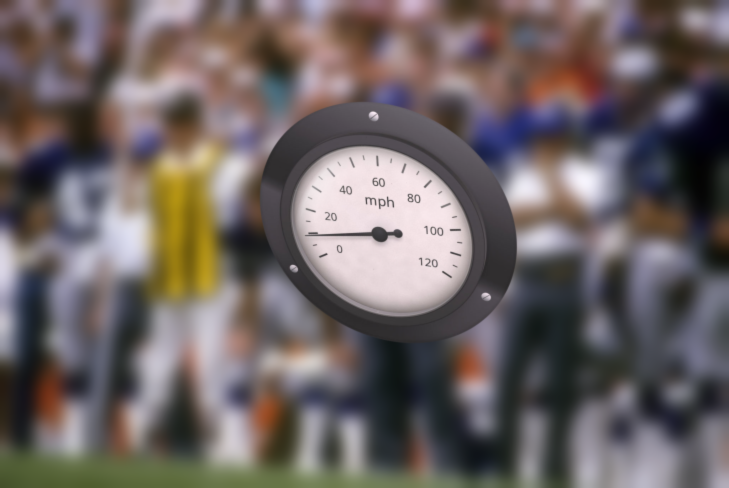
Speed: 10 mph
